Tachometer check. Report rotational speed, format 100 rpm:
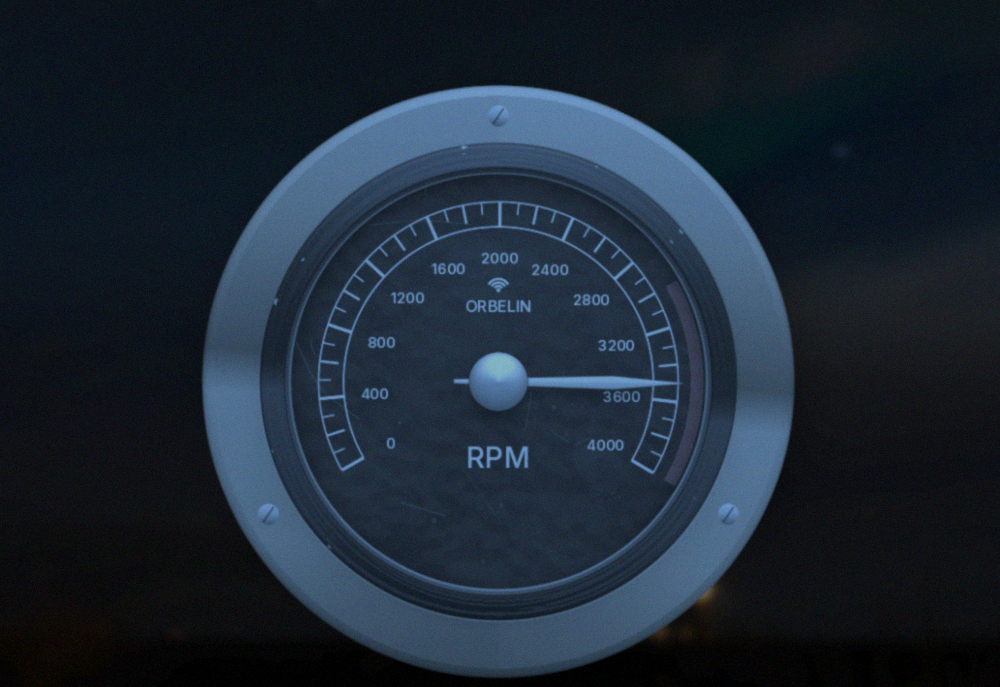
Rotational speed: 3500 rpm
